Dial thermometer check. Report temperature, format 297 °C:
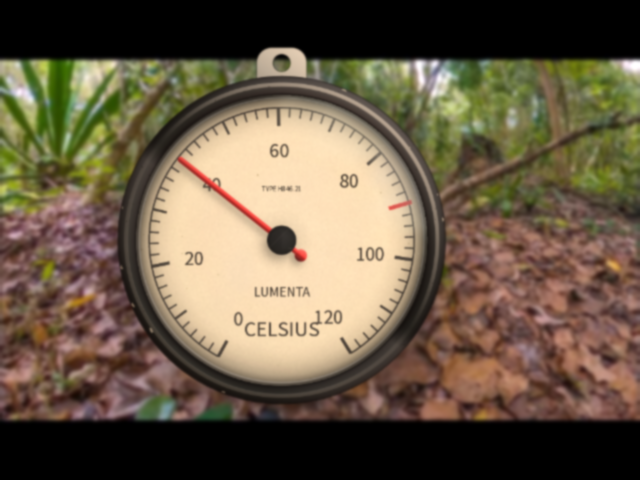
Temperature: 40 °C
